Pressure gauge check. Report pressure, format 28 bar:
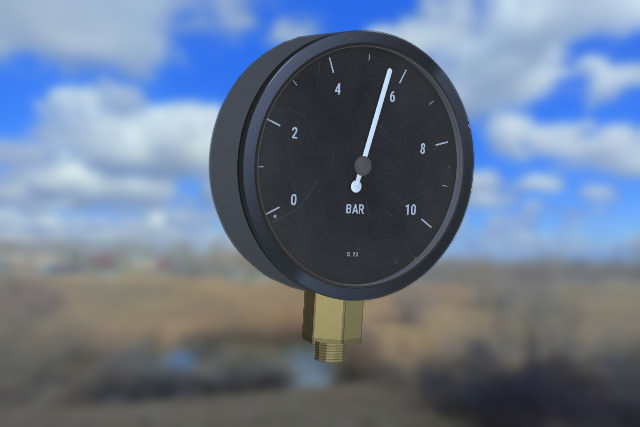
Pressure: 5.5 bar
